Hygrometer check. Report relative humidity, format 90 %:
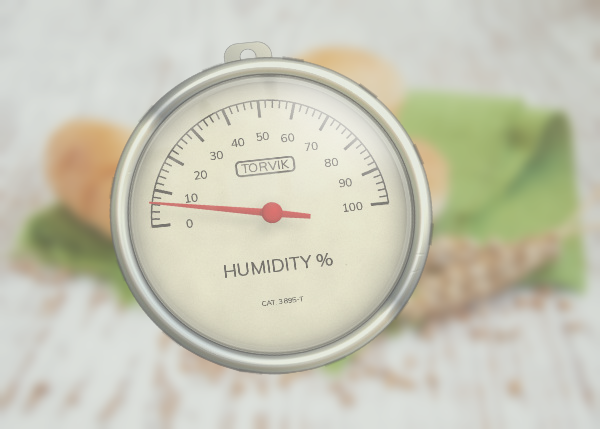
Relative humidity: 6 %
